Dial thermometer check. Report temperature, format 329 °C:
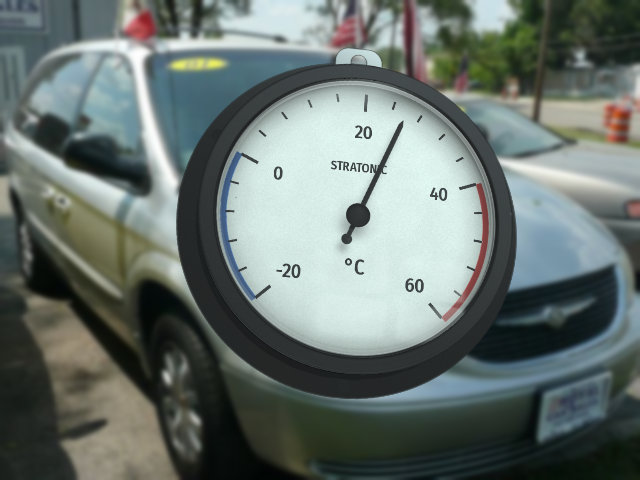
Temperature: 26 °C
